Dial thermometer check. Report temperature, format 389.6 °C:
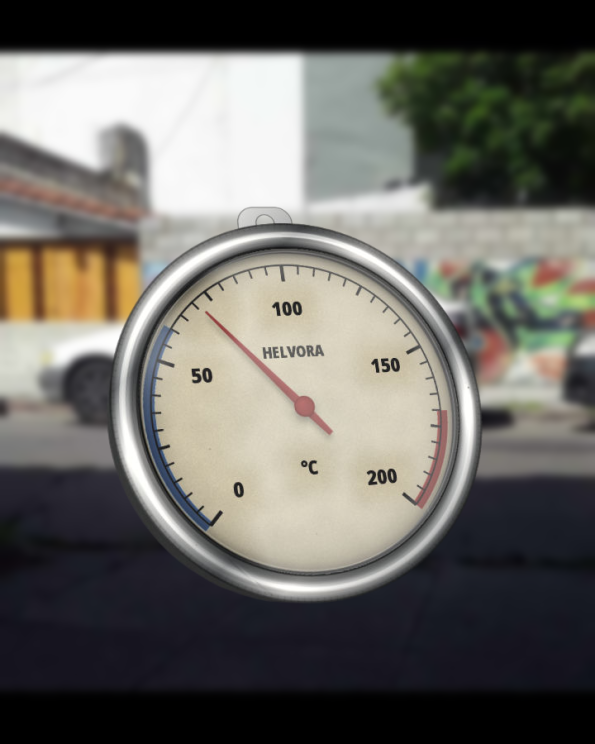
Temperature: 70 °C
